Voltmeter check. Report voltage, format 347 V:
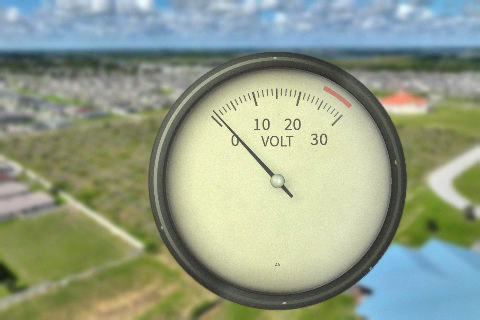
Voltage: 1 V
